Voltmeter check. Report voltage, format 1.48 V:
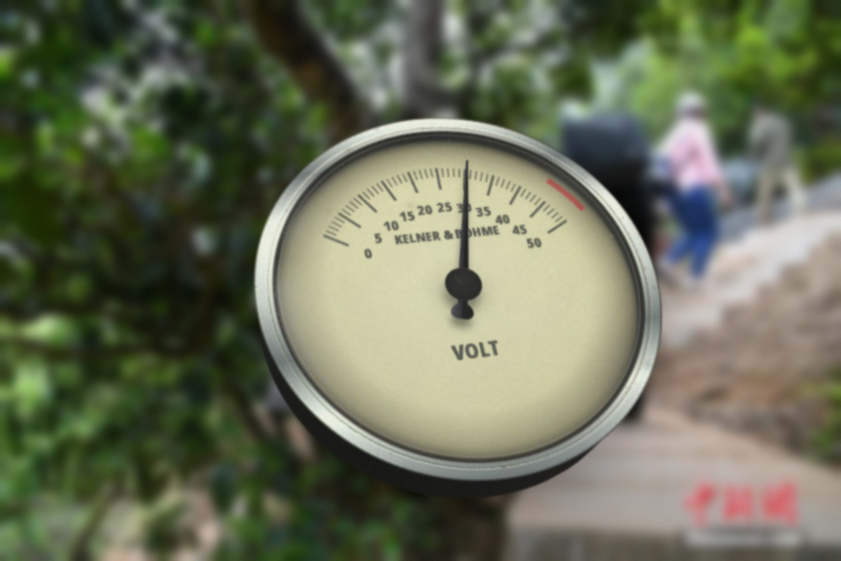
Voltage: 30 V
